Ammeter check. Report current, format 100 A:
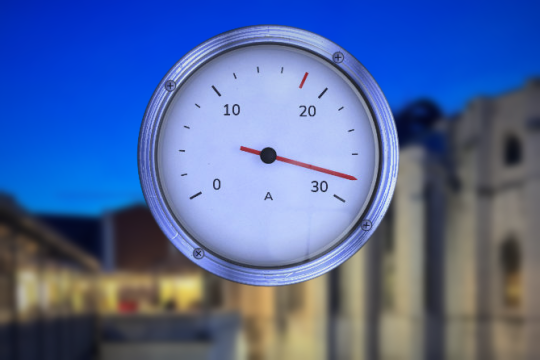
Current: 28 A
